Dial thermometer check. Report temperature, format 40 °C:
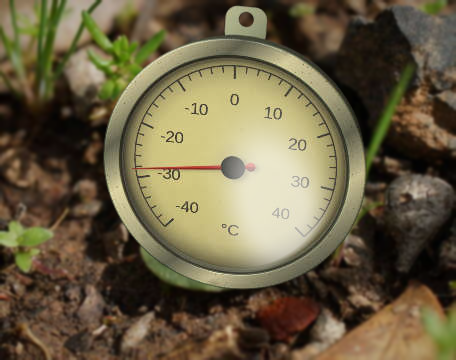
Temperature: -28 °C
